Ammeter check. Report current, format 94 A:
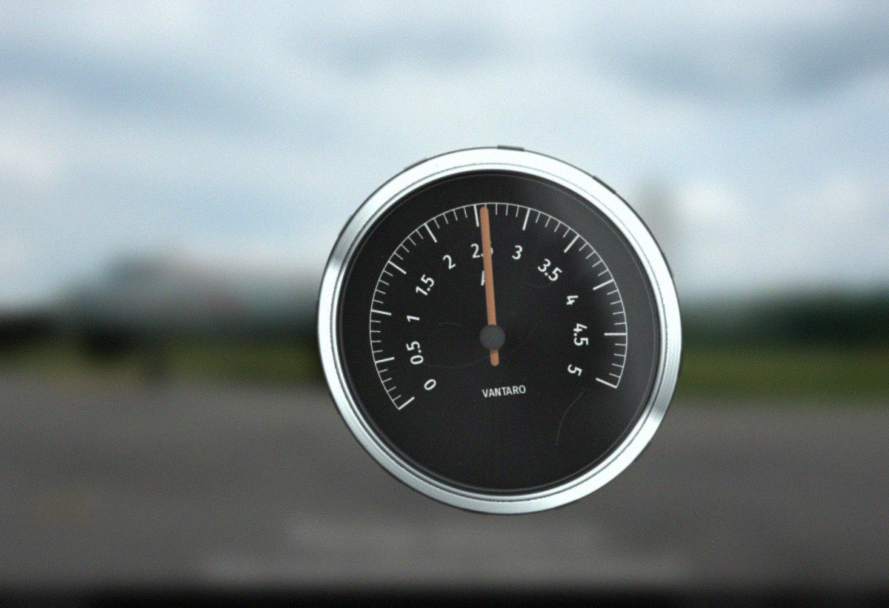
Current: 2.6 A
